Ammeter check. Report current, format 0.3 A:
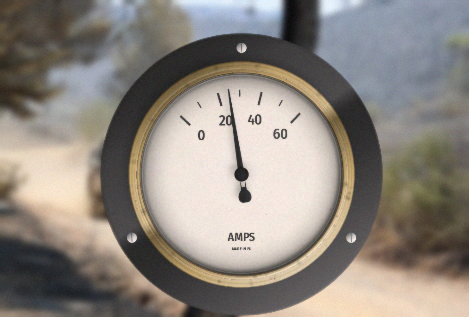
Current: 25 A
